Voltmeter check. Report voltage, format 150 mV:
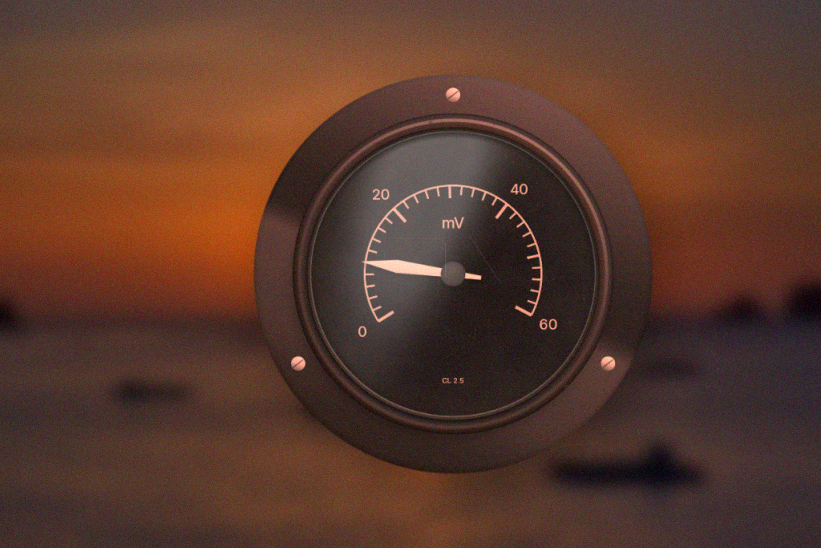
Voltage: 10 mV
